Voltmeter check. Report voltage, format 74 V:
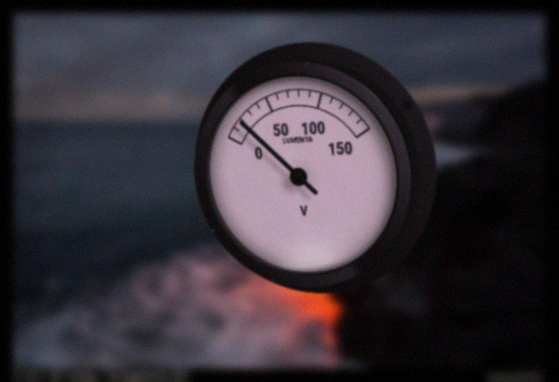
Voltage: 20 V
